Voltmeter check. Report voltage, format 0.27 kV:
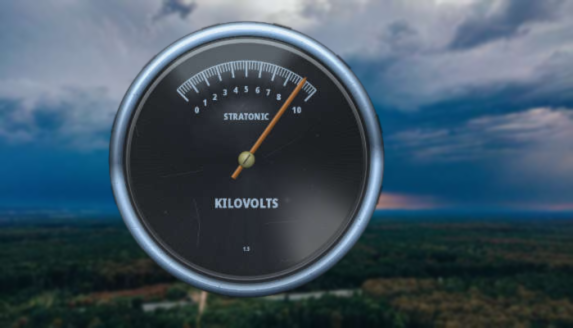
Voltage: 9 kV
